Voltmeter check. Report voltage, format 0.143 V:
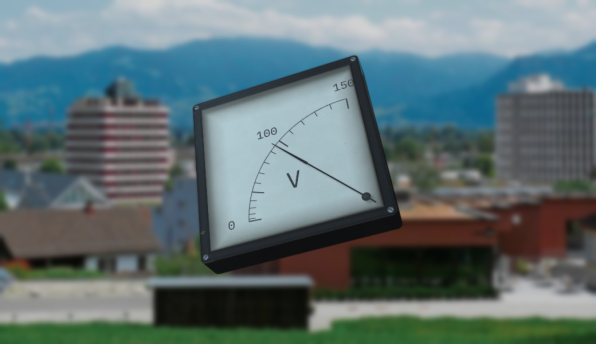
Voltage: 95 V
